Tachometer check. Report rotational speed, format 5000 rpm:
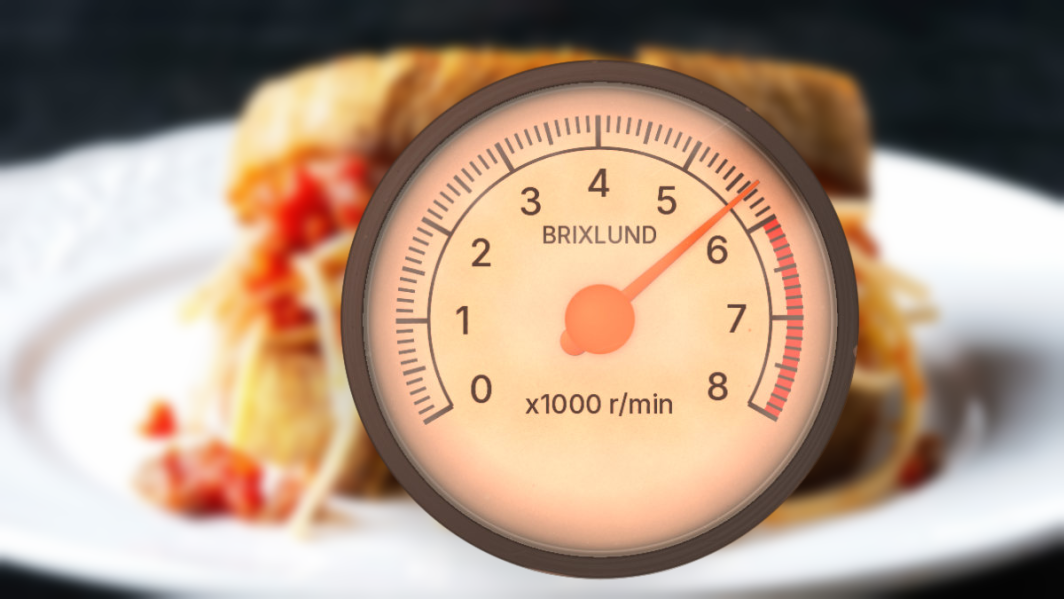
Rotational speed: 5650 rpm
